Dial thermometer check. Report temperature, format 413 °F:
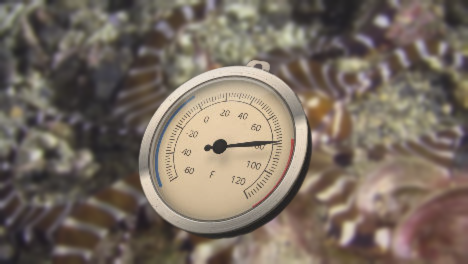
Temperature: 80 °F
